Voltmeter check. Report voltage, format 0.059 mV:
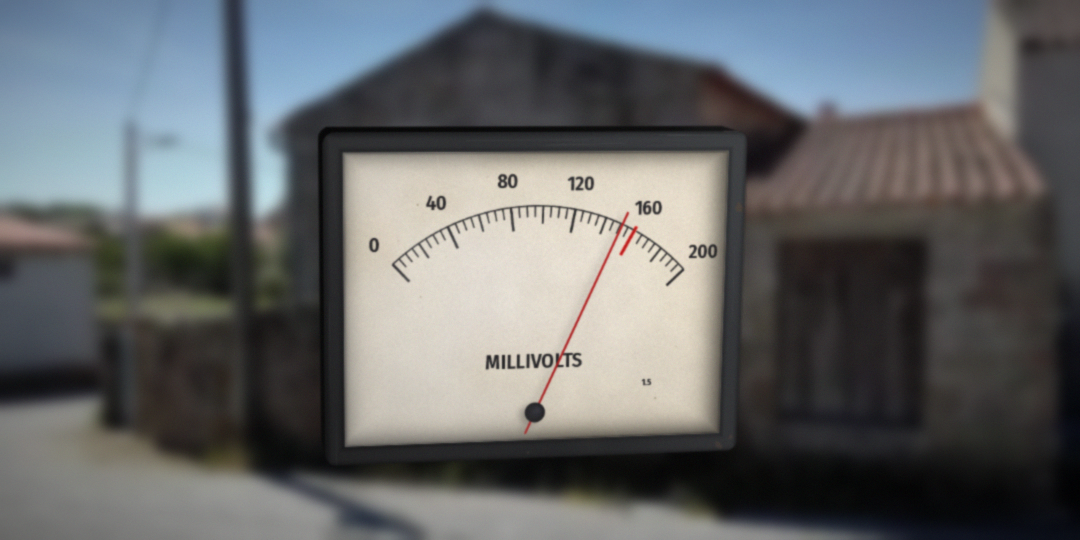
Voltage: 150 mV
